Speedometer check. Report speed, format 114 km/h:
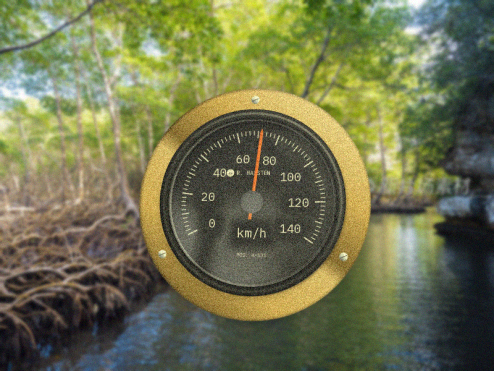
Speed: 72 km/h
